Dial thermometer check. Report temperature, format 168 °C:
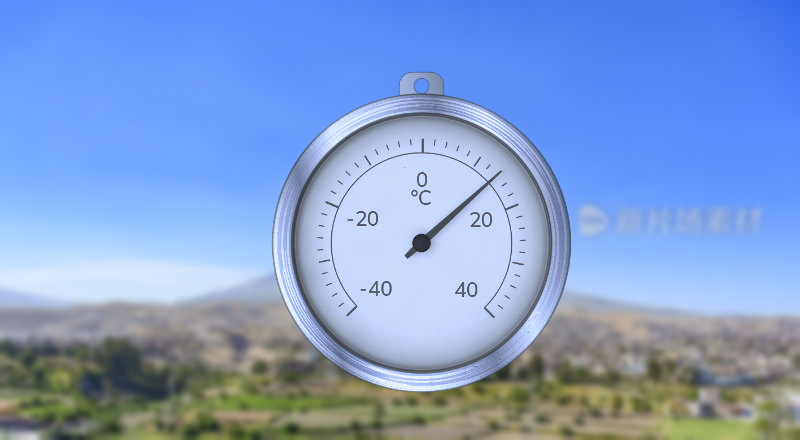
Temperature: 14 °C
